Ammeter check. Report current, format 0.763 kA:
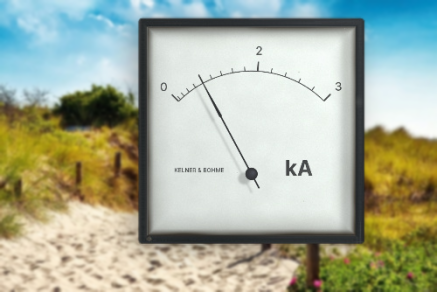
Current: 1 kA
